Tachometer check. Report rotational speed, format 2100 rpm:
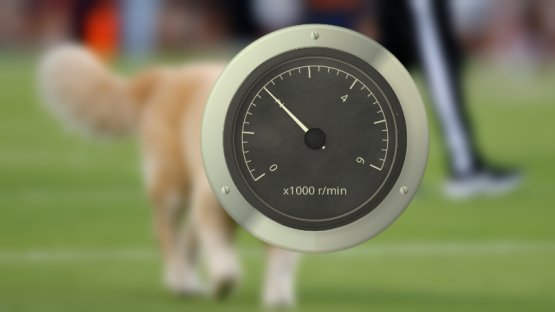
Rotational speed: 2000 rpm
